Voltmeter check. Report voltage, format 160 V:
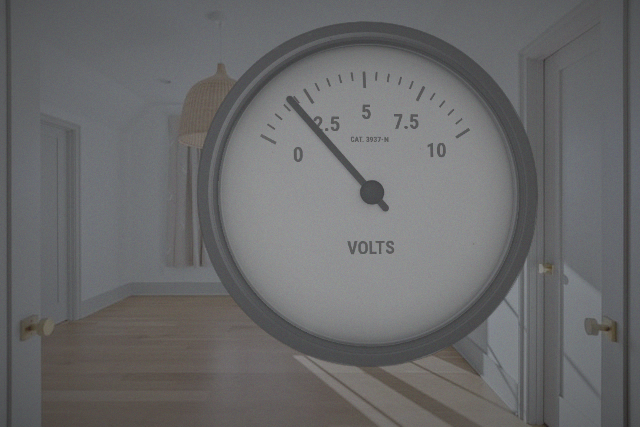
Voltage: 1.75 V
